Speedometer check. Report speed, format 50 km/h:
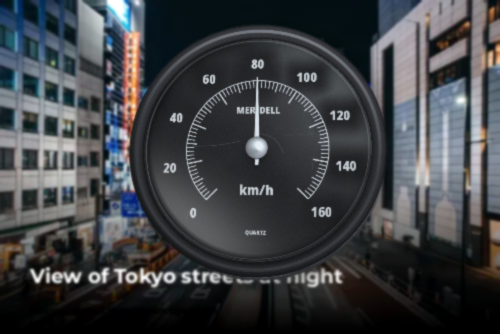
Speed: 80 km/h
